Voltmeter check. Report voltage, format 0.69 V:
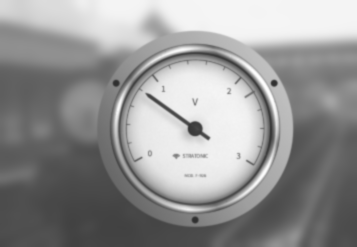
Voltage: 0.8 V
